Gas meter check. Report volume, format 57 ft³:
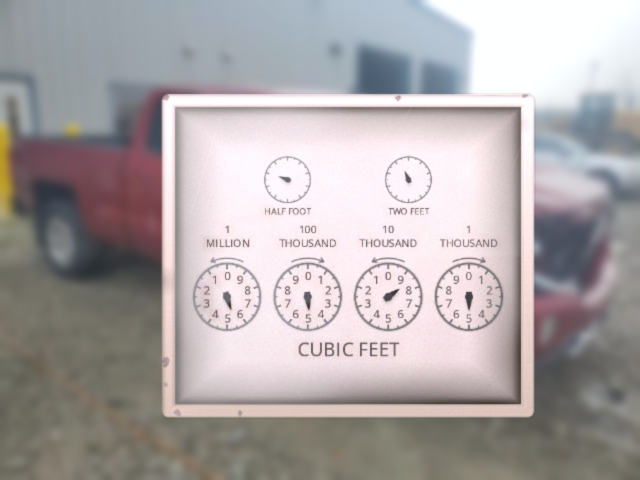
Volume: 548500 ft³
